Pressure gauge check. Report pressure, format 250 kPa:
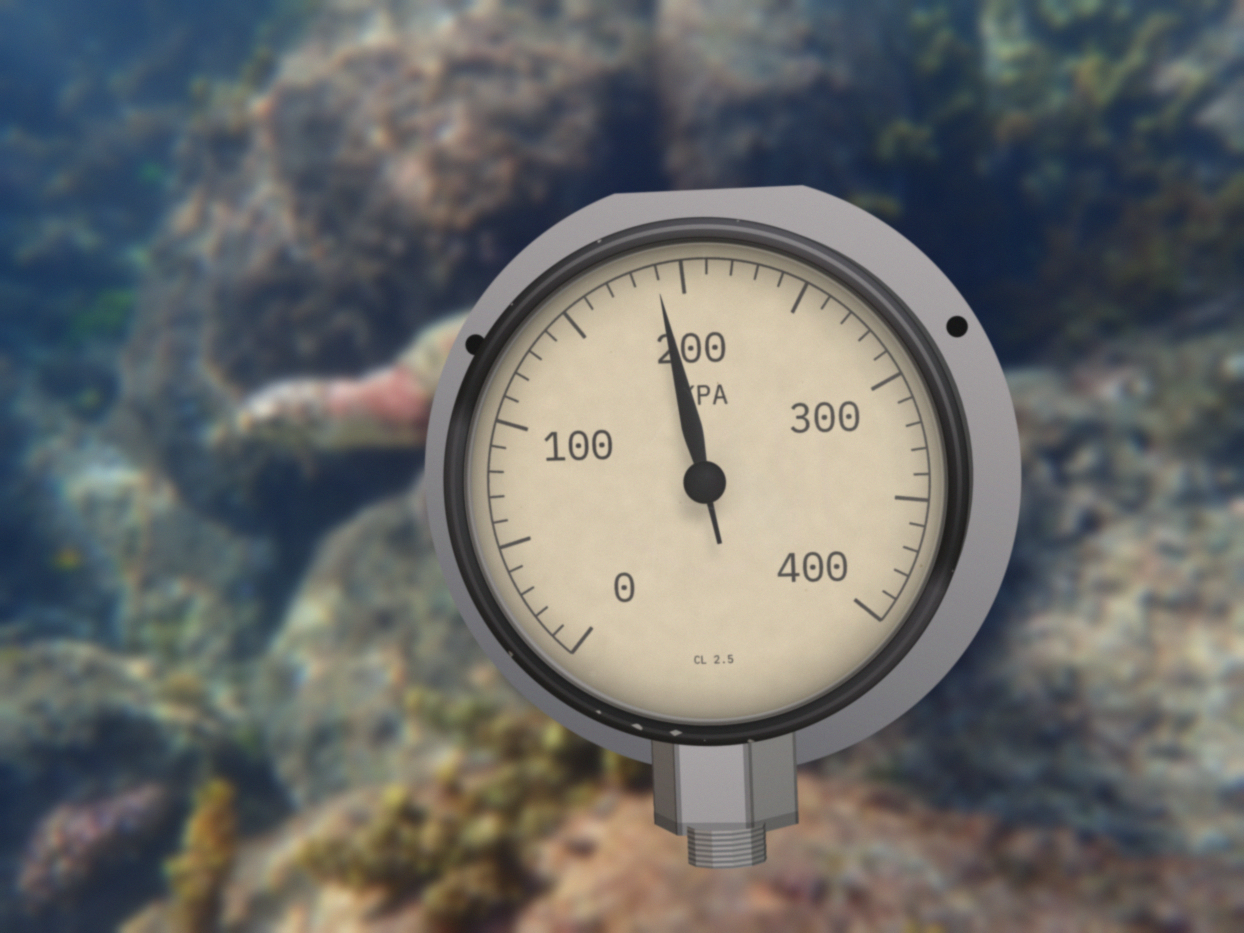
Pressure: 190 kPa
